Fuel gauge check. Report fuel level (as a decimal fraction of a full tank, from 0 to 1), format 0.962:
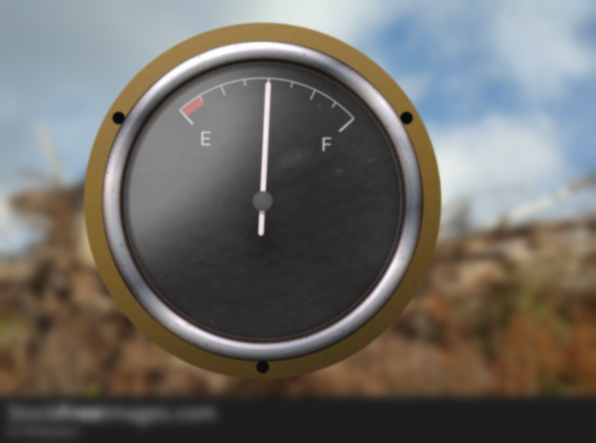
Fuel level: 0.5
